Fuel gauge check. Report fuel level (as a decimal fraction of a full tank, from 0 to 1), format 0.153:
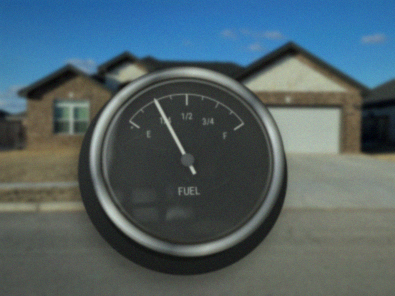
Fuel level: 0.25
